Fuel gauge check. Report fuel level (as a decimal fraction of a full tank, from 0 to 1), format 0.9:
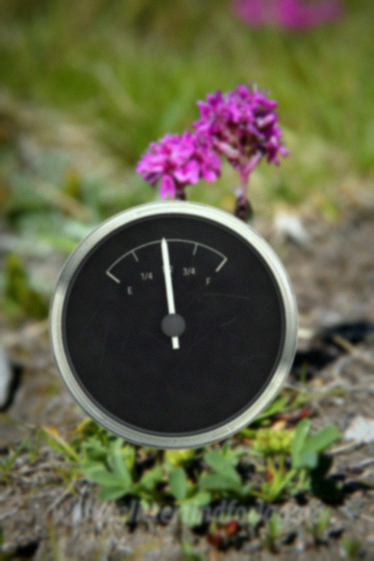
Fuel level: 0.5
